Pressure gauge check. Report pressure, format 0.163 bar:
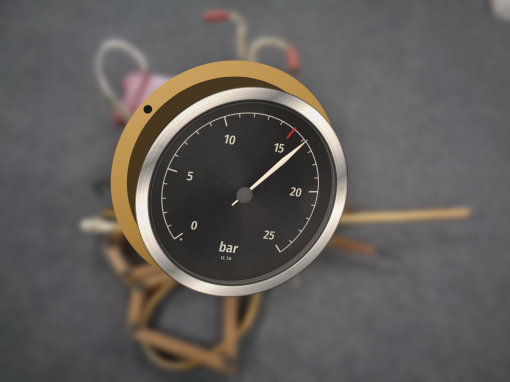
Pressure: 16 bar
